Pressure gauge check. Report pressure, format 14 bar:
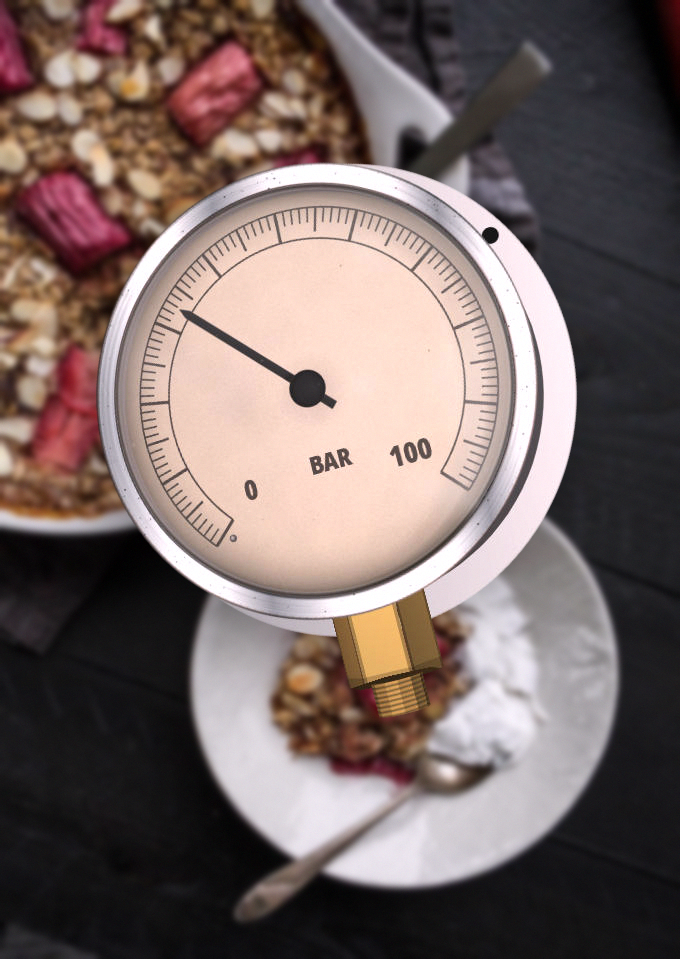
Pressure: 33 bar
